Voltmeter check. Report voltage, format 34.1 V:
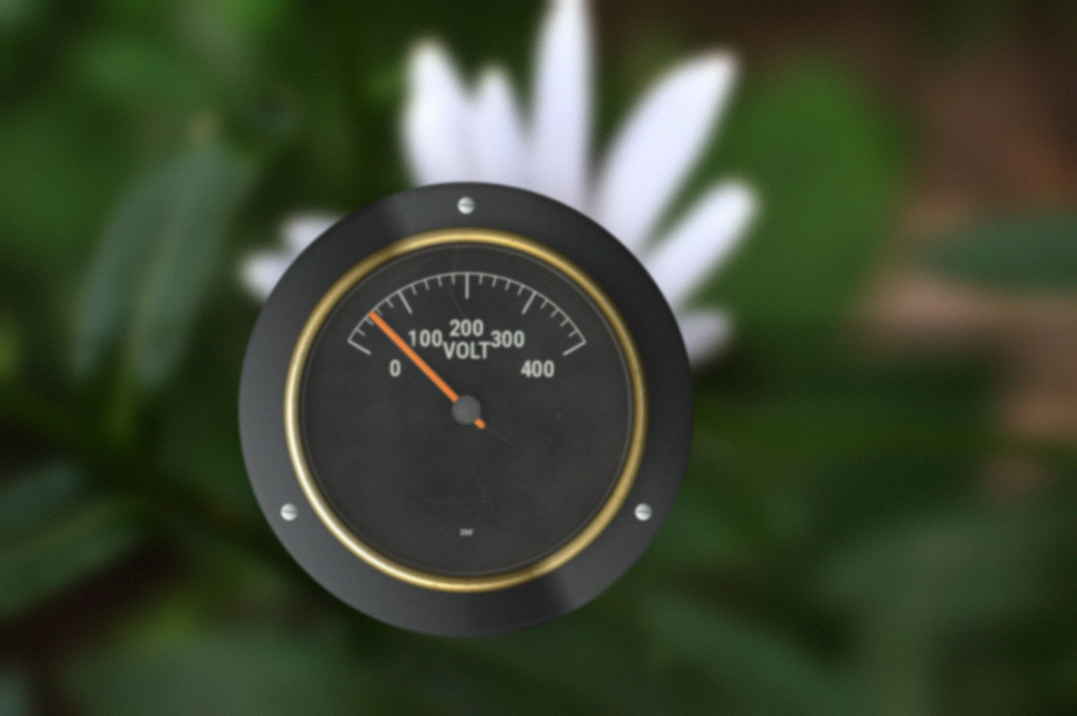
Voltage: 50 V
